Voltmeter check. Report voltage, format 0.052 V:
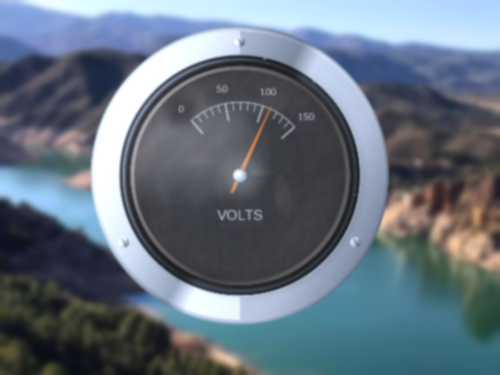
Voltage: 110 V
